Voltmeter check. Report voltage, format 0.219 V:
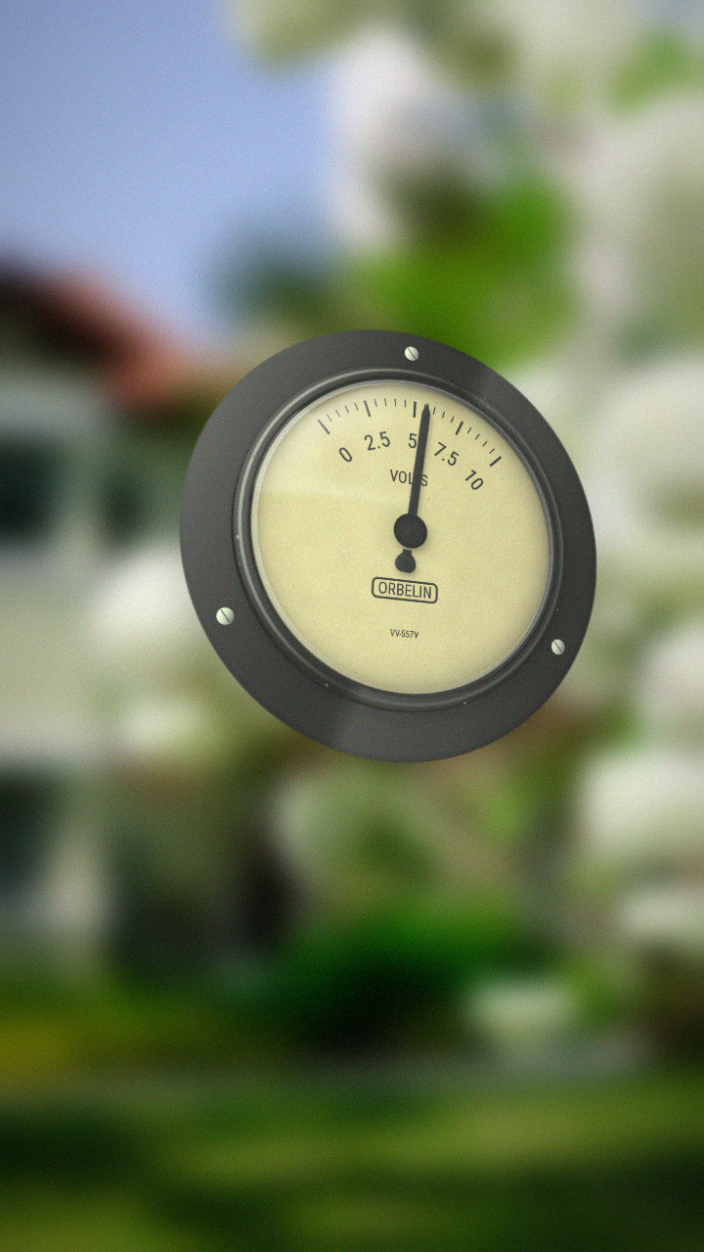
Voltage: 5.5 V
